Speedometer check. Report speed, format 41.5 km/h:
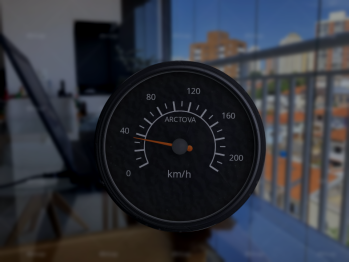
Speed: 35 km/h
